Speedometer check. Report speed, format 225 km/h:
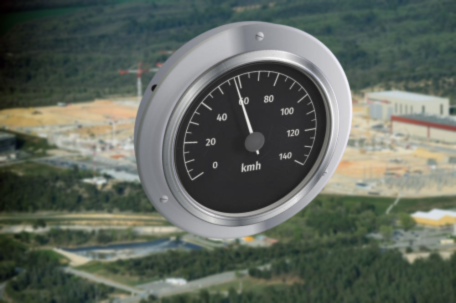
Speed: 57.5 km/h
